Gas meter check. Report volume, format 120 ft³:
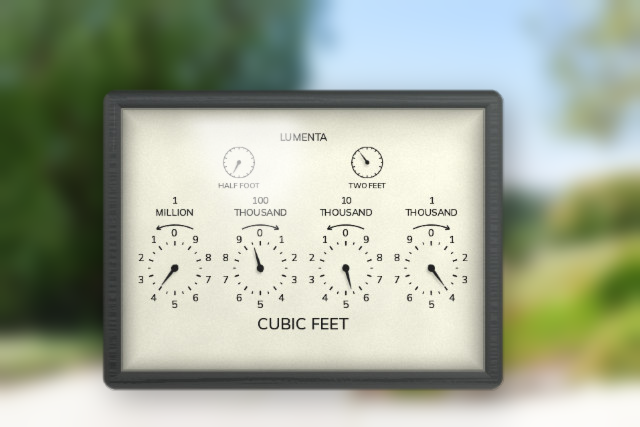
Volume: 395400 ft³
